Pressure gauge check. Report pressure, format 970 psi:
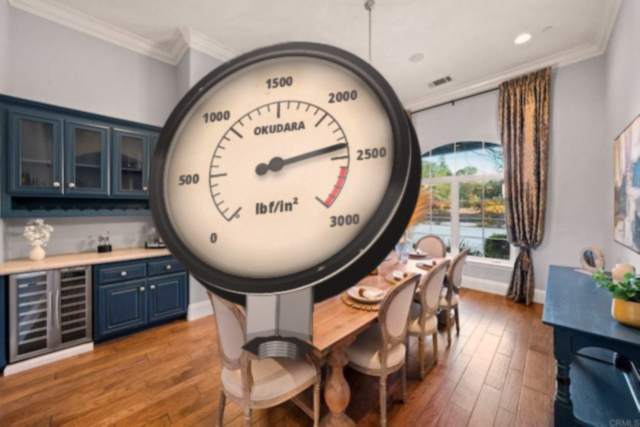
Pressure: 2400 psi
